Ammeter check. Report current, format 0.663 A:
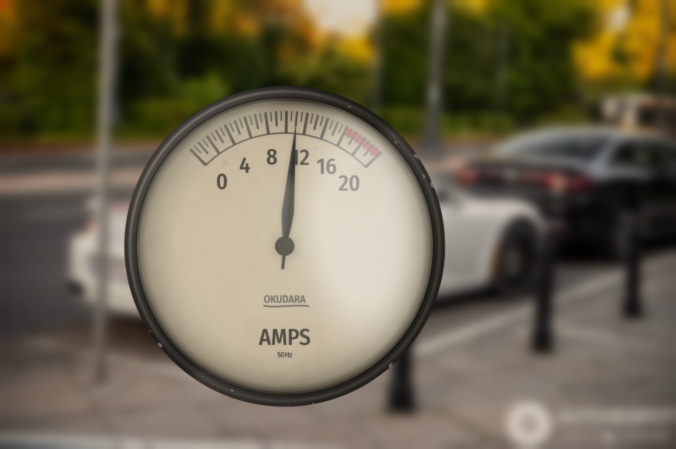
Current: 11 A
